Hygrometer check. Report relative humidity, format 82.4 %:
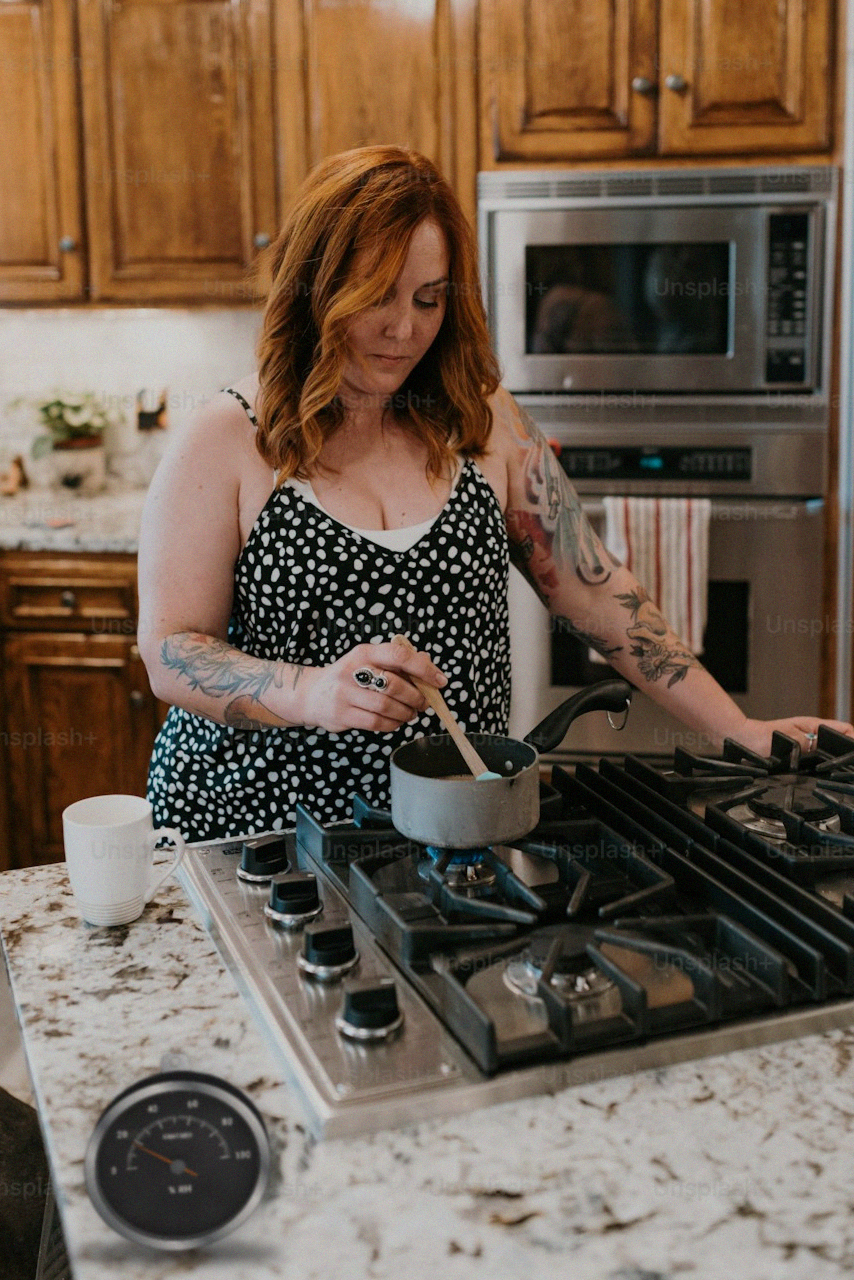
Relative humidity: 20 %
